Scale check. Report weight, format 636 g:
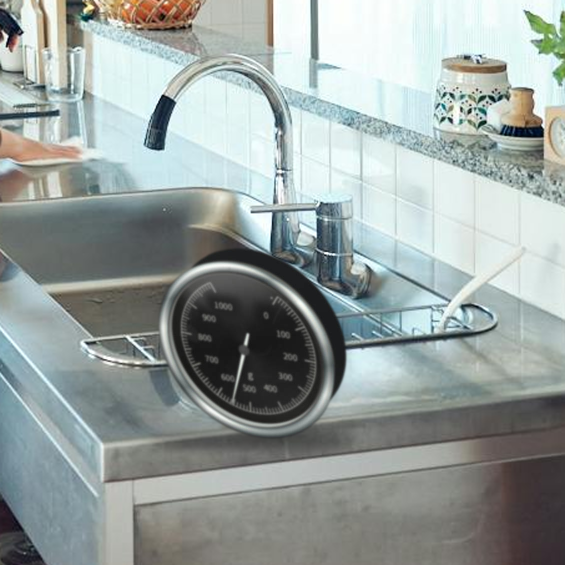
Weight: 550 g
